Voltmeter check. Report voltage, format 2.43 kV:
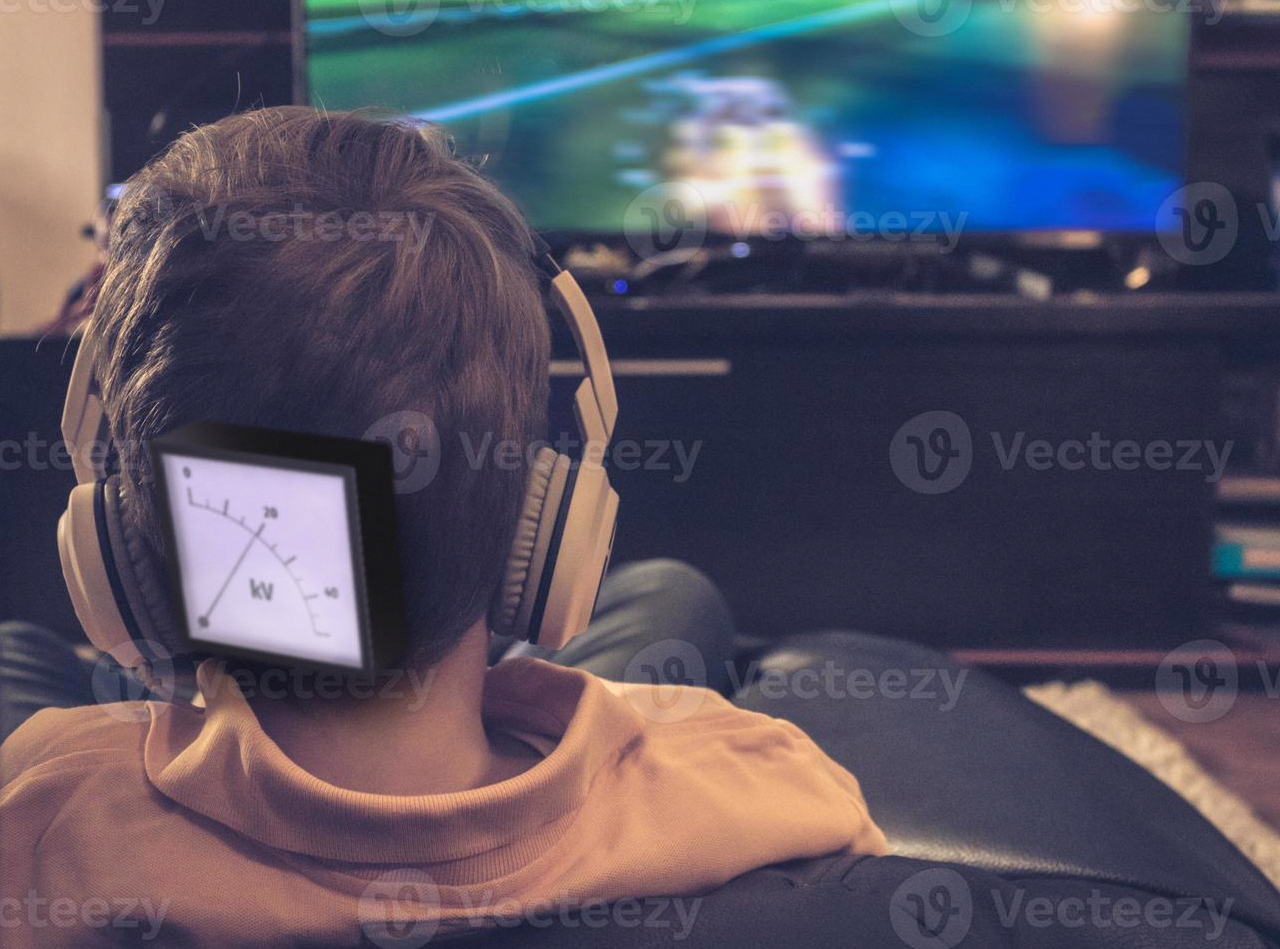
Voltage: 20 kV
